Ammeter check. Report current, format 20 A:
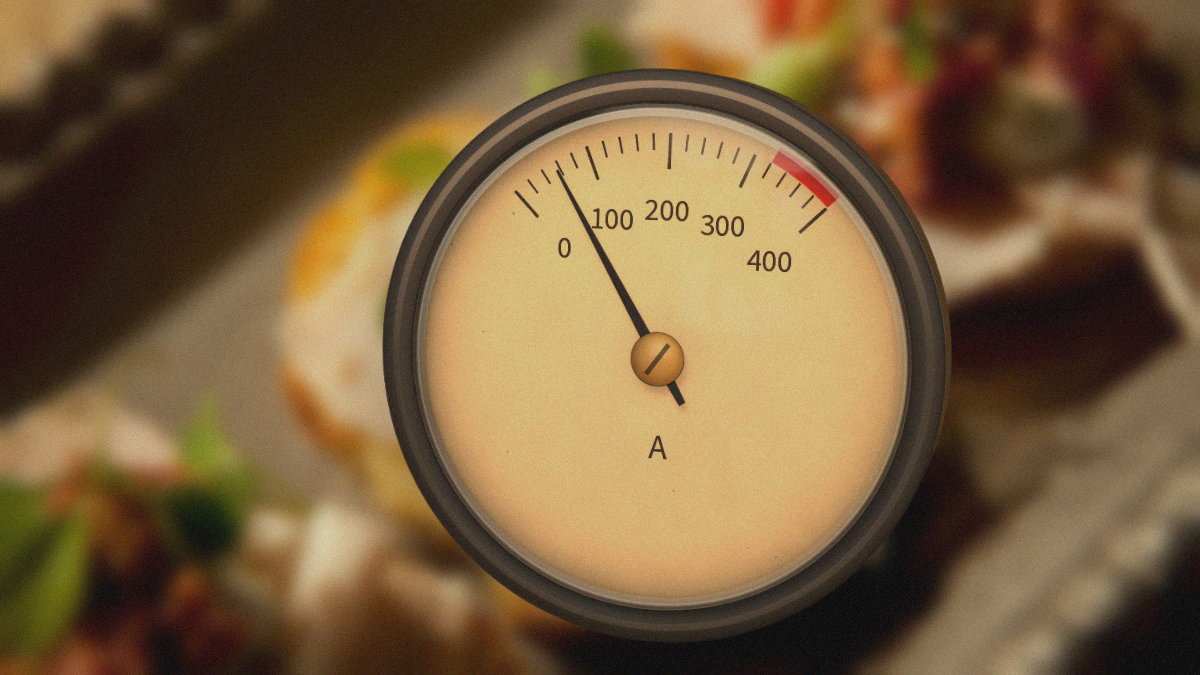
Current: 60 A
